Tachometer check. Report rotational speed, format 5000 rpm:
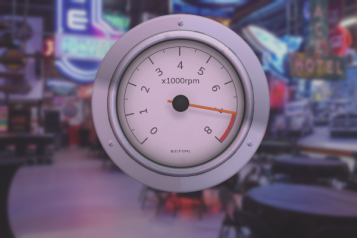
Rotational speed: 7000 rpm
